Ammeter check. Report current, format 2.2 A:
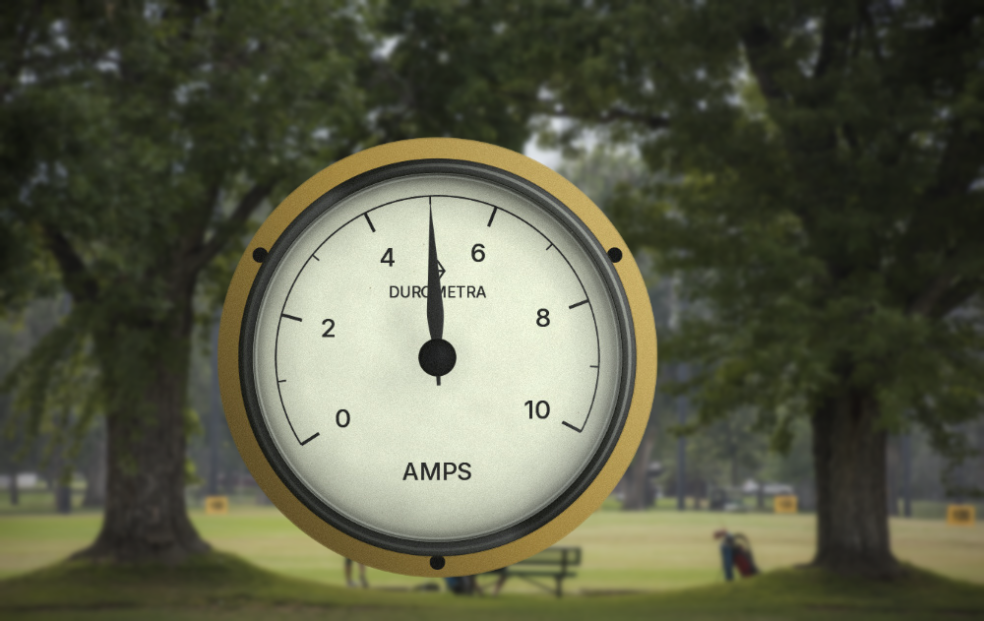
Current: 5 A
